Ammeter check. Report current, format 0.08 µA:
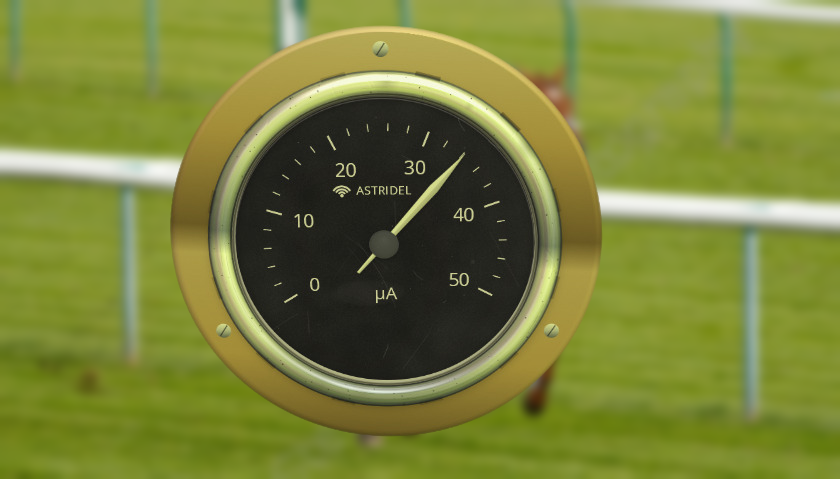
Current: 34 µA
